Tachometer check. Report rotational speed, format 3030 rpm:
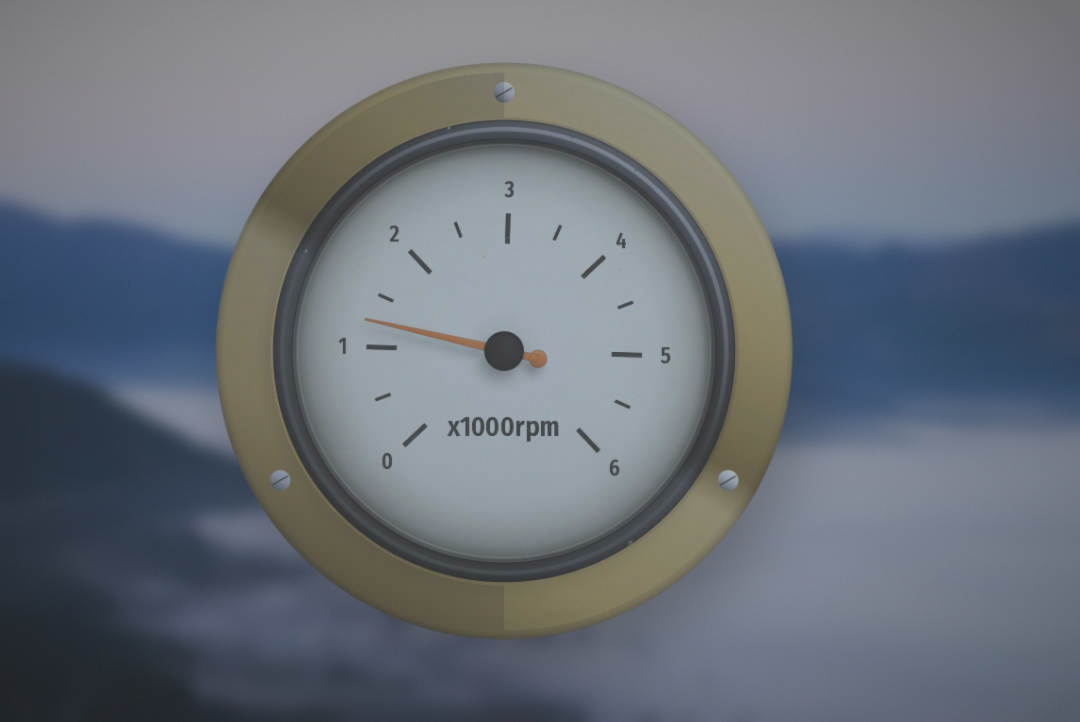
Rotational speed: 1250 rpm
